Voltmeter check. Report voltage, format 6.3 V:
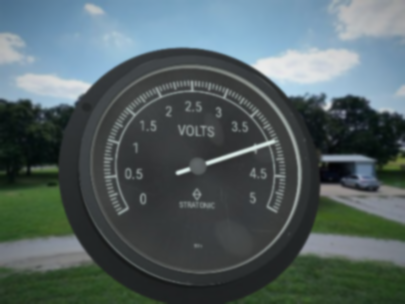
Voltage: 4 V
